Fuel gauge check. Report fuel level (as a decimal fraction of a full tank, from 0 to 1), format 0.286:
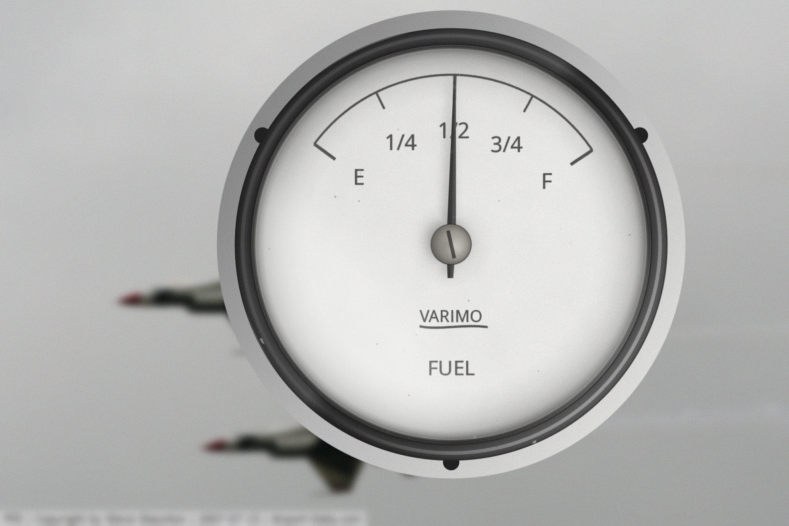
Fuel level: 0.5
